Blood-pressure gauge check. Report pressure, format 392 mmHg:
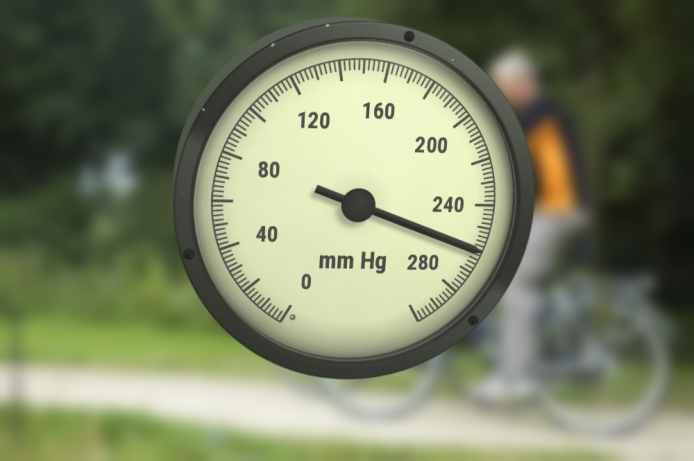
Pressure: 260 mmHg
